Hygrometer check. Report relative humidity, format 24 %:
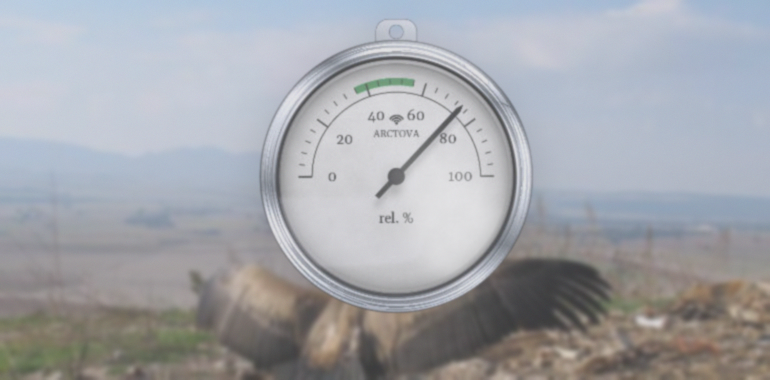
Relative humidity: 74 %
